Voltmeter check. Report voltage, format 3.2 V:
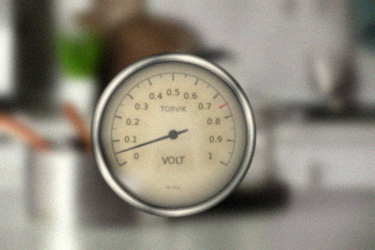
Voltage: 0.05 V
